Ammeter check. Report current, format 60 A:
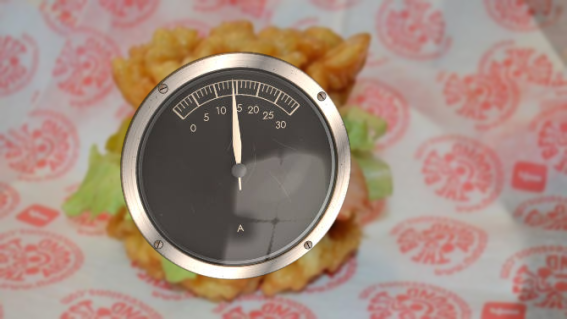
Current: 14 A
